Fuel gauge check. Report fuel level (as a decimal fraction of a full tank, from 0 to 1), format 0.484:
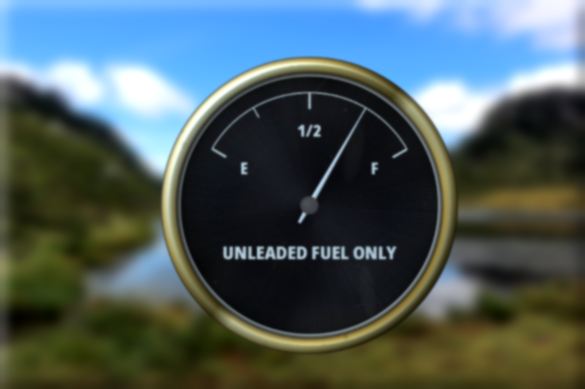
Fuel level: 0.75
